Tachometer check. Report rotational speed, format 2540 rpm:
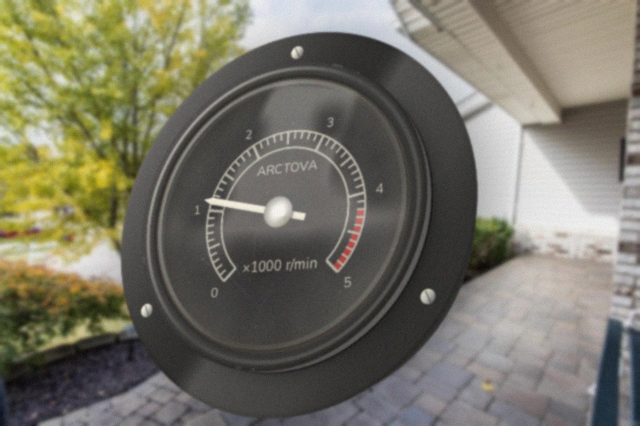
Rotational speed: 1100 rpm
